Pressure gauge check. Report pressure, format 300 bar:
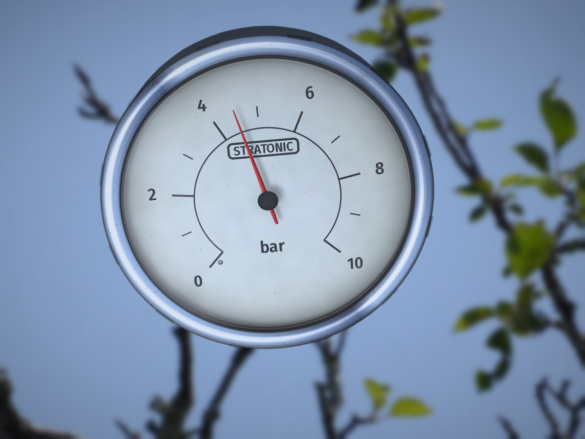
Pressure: 4.5 bar
